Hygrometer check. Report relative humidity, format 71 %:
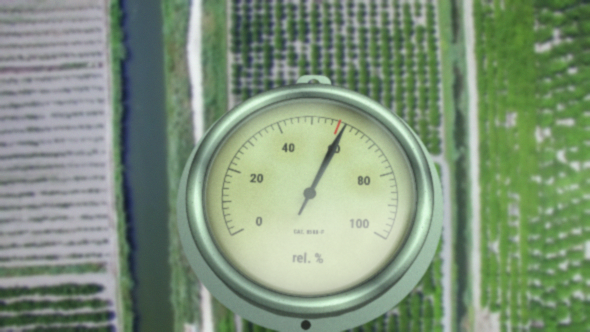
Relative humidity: 60 %
